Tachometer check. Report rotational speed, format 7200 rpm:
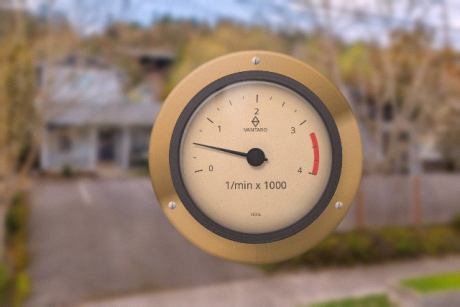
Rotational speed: 500 rpm
